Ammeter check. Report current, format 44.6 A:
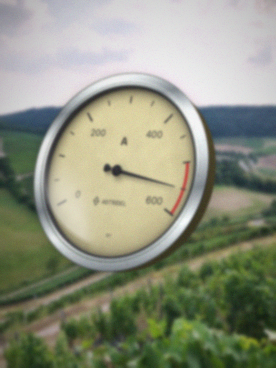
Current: 550 A
